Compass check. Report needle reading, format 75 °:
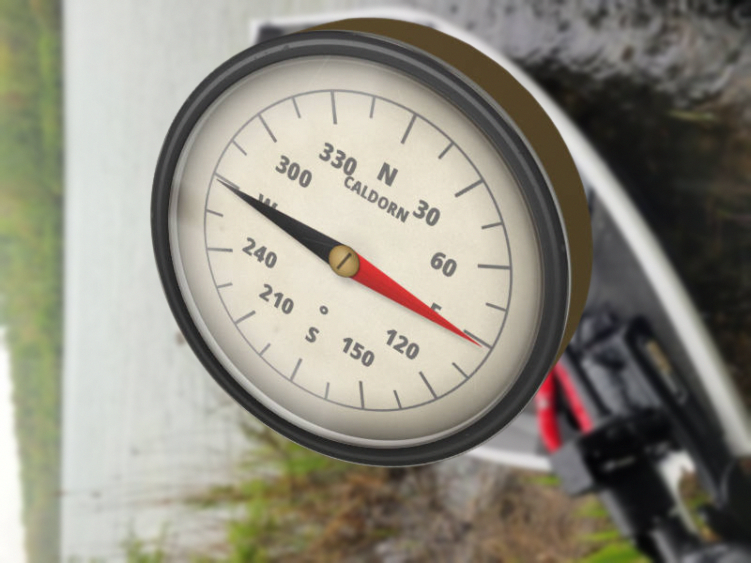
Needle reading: 90 °
